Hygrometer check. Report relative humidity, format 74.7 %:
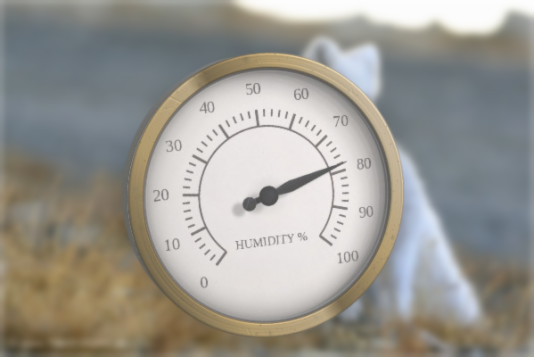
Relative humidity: 78 %
